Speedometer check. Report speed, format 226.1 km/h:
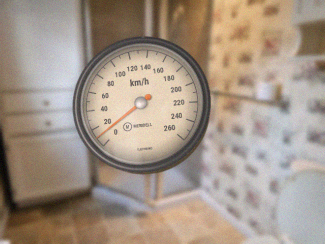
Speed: 10 km/h
